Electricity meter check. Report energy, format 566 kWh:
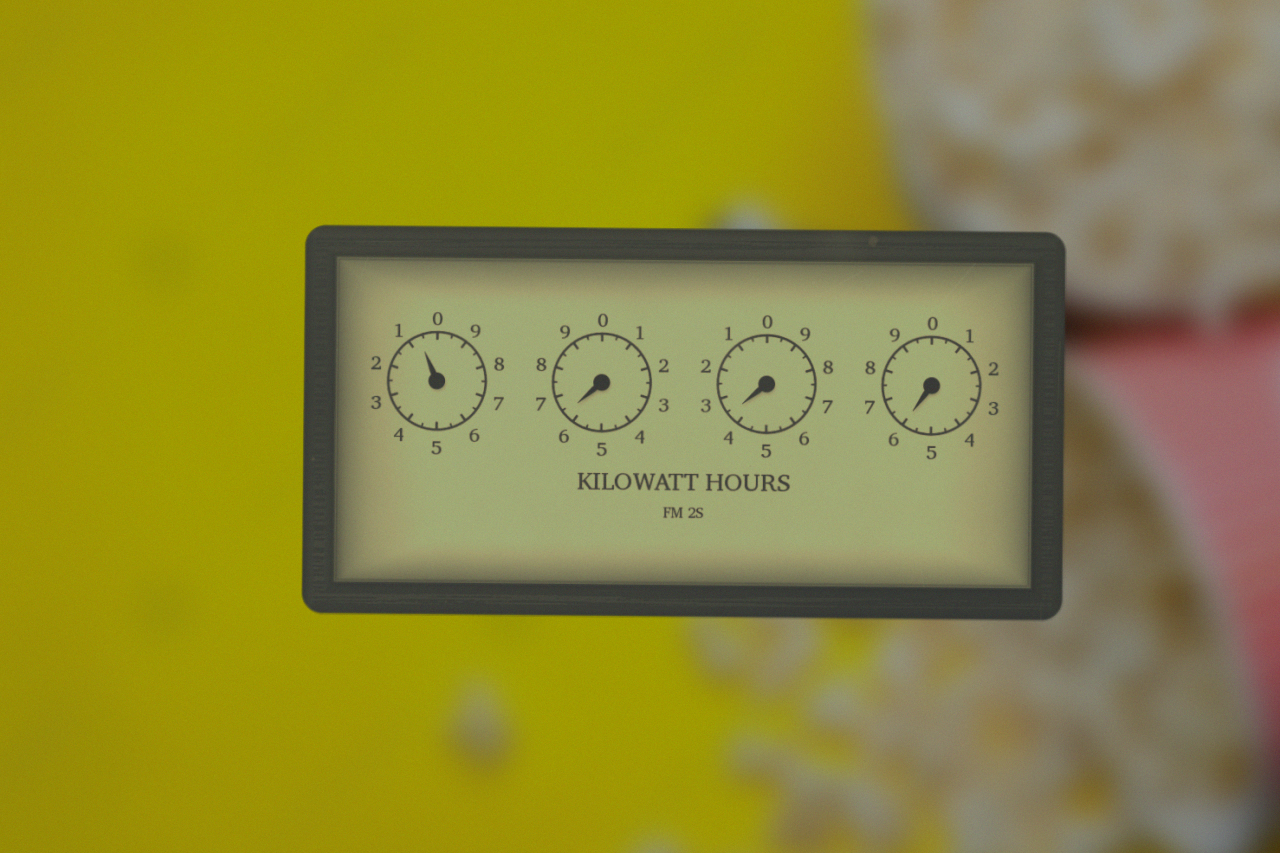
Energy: 636 kWh
